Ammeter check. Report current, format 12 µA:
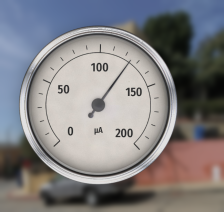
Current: 125 µA
